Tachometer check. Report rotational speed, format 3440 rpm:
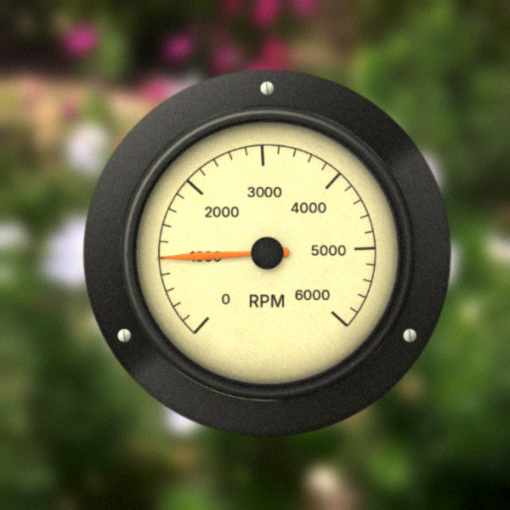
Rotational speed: 1000 rpm
